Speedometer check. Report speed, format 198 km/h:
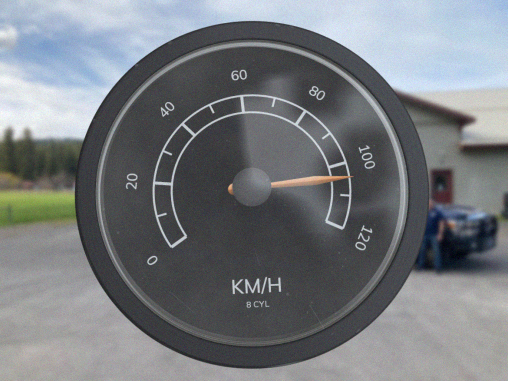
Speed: 105 km/h
